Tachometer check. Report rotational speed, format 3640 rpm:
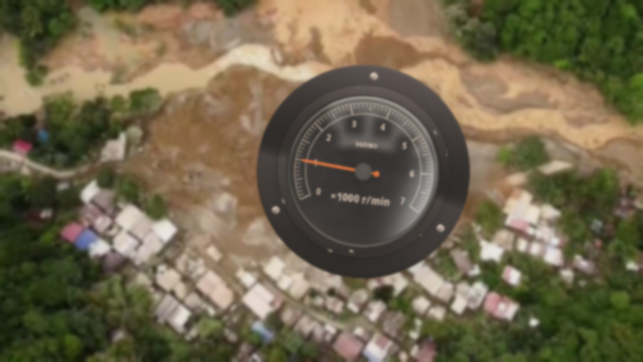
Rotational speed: 1000 rpm
